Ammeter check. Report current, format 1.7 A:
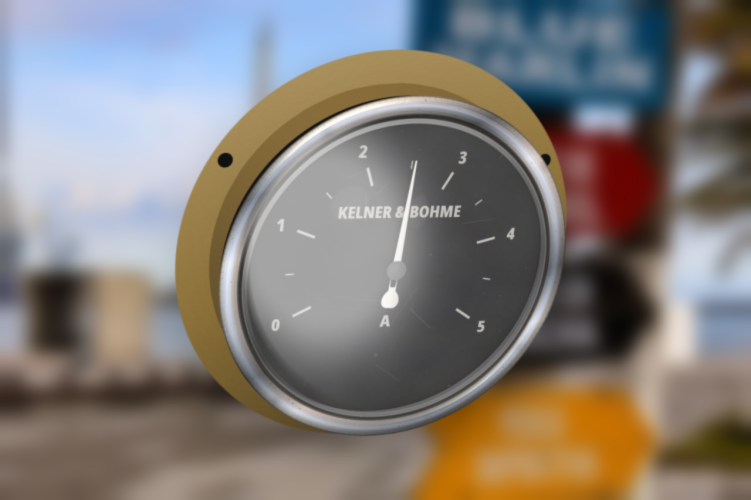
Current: 2.5 A
